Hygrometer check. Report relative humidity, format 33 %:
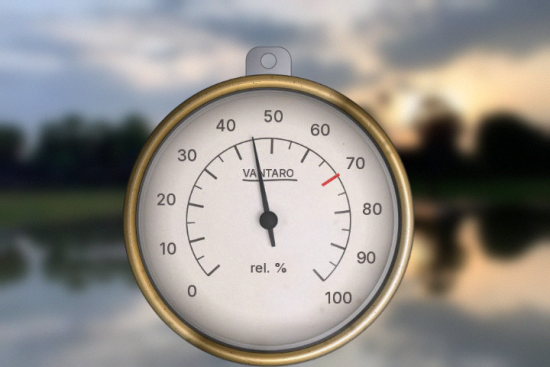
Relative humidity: 45 %
